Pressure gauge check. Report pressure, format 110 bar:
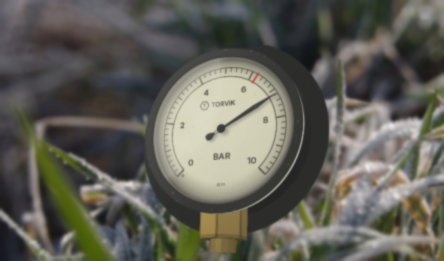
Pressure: 7.2 bar
